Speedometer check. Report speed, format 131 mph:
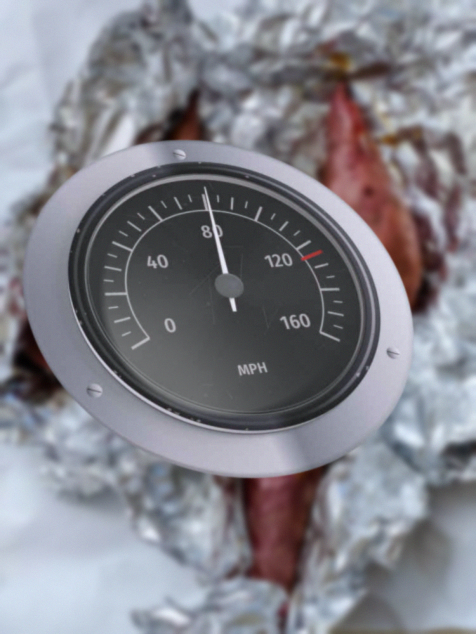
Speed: 80 mph
